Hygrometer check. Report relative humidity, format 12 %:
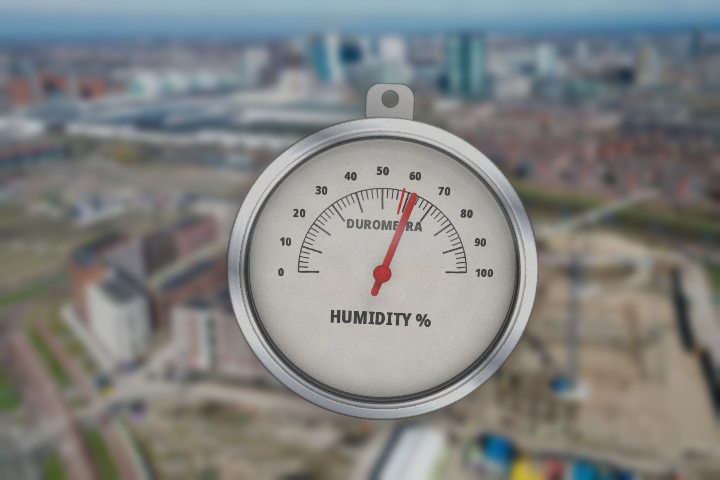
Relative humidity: 62 %
